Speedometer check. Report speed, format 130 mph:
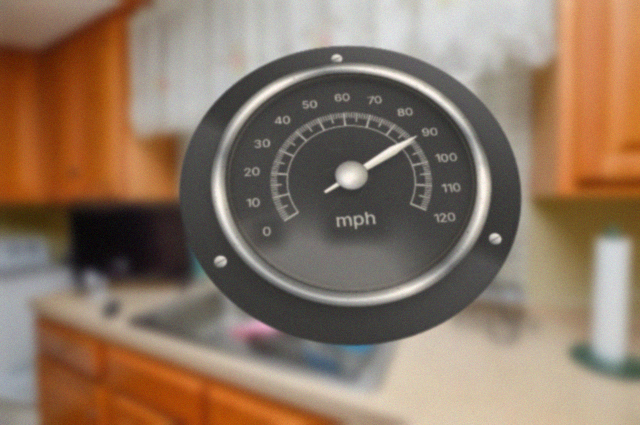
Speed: 90 mph
